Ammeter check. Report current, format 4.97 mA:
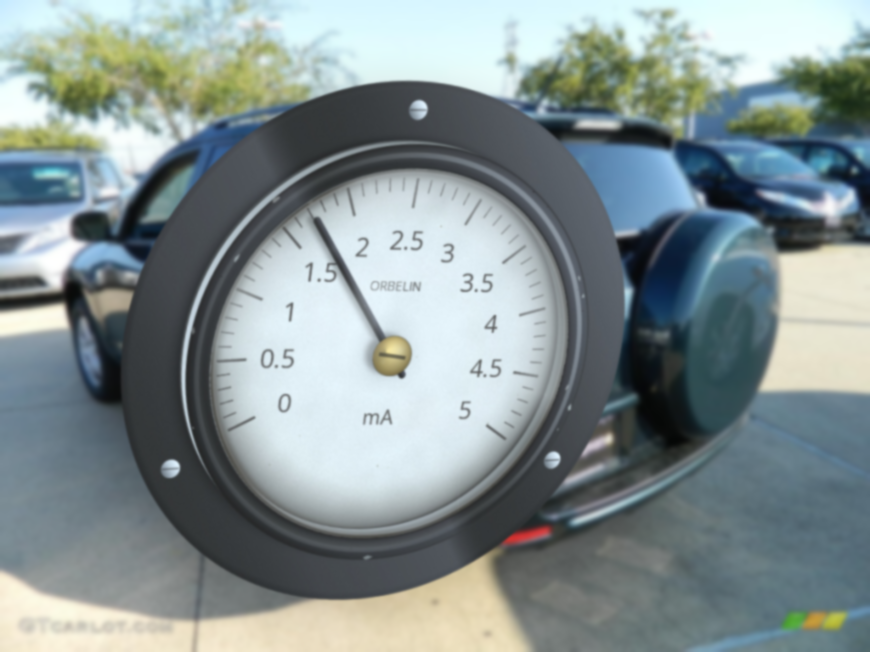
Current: 1.7 mA
